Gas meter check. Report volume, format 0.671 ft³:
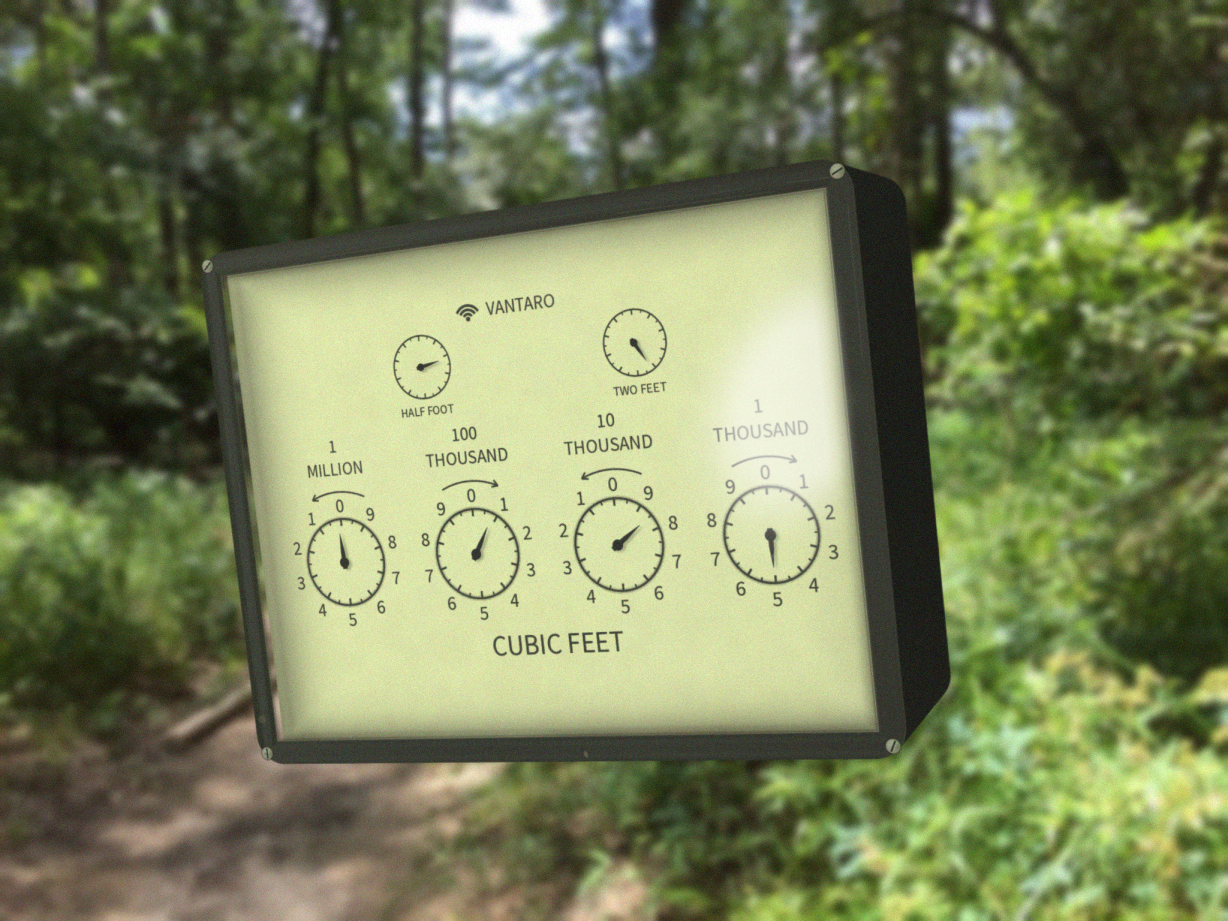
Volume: 8500 ft³
